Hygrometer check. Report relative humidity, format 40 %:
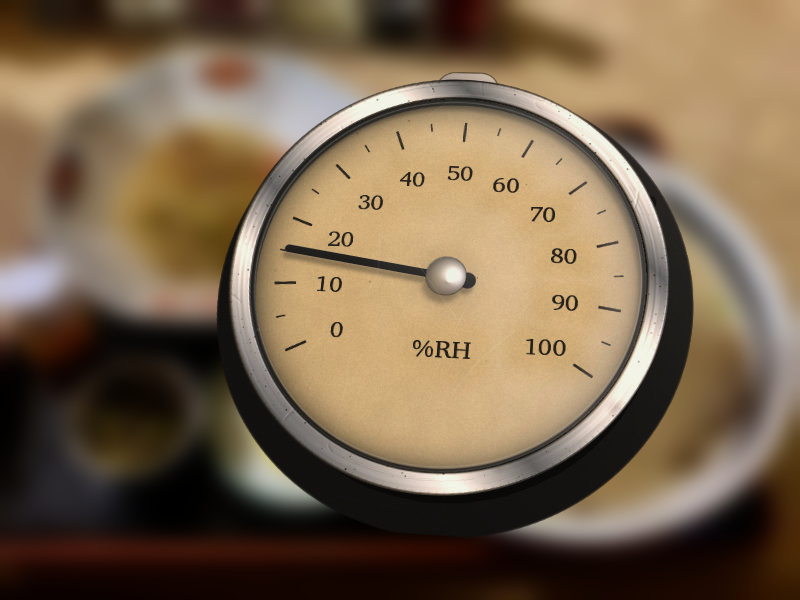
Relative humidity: 15 %
